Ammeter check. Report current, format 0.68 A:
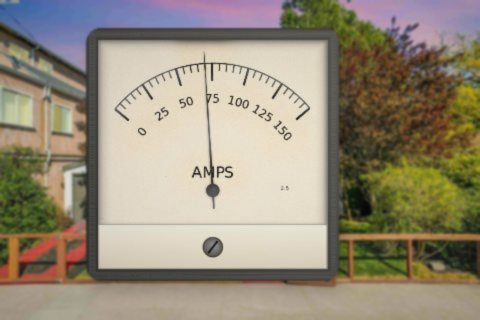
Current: 70 A
